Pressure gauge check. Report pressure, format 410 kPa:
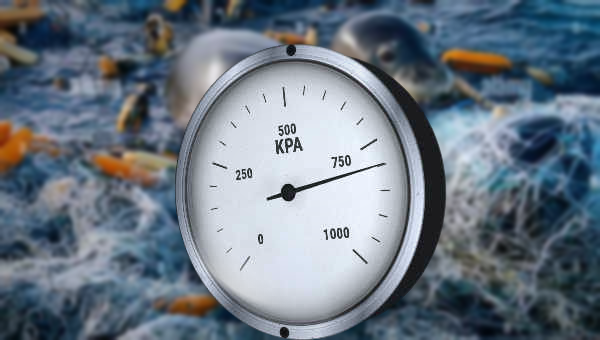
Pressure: 800 kPa
